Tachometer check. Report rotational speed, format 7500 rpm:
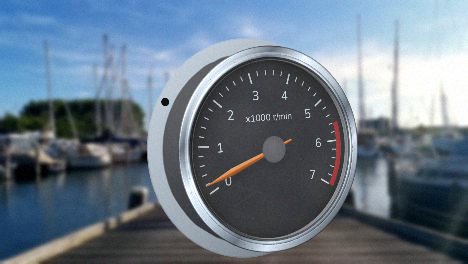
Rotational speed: 200 rpm
